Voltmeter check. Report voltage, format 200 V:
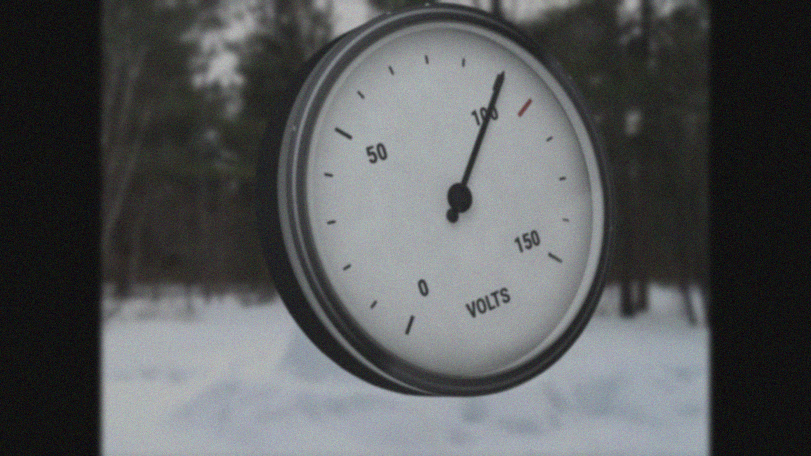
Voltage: 100 V
